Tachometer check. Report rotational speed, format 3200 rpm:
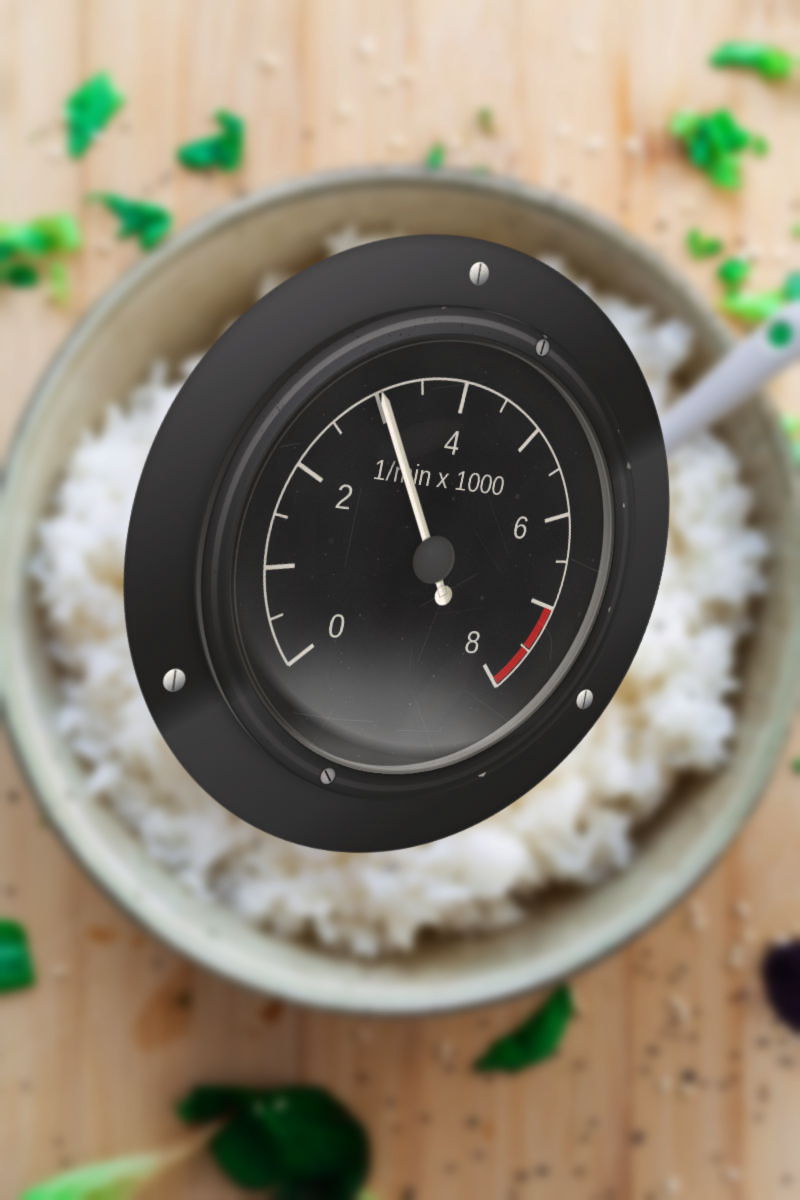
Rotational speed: 3000 rpm
